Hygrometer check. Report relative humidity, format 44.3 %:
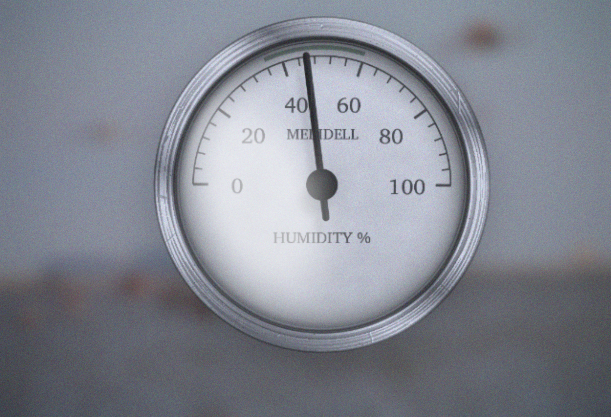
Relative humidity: 46 %
